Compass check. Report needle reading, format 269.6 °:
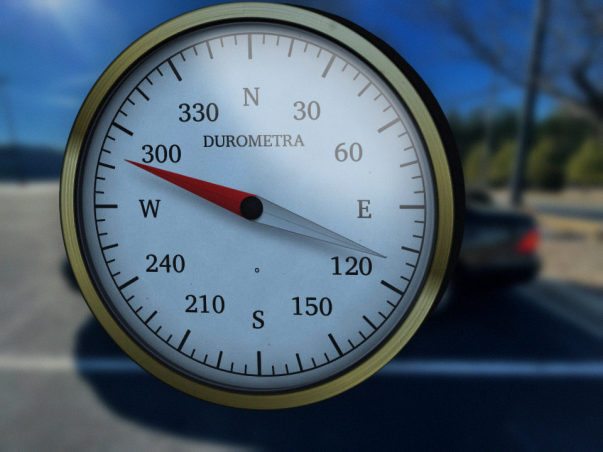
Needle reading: 290 °
